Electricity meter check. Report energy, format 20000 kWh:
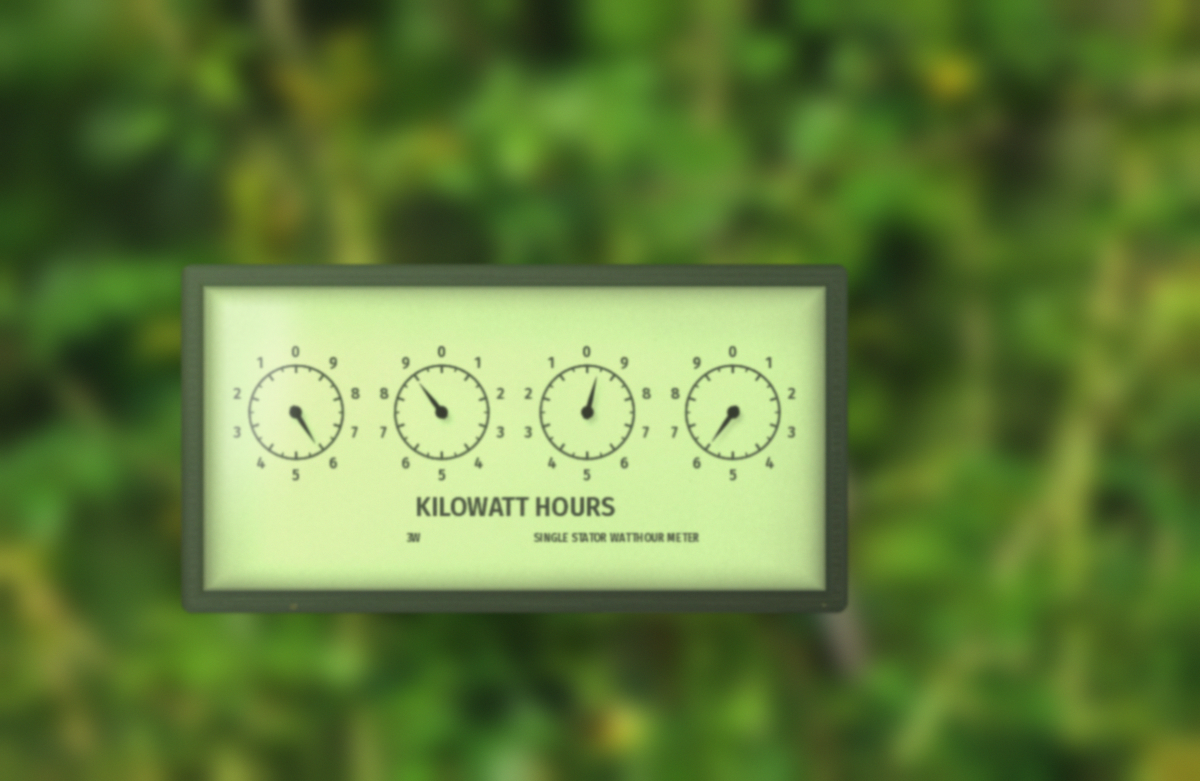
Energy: 5896 kWh
